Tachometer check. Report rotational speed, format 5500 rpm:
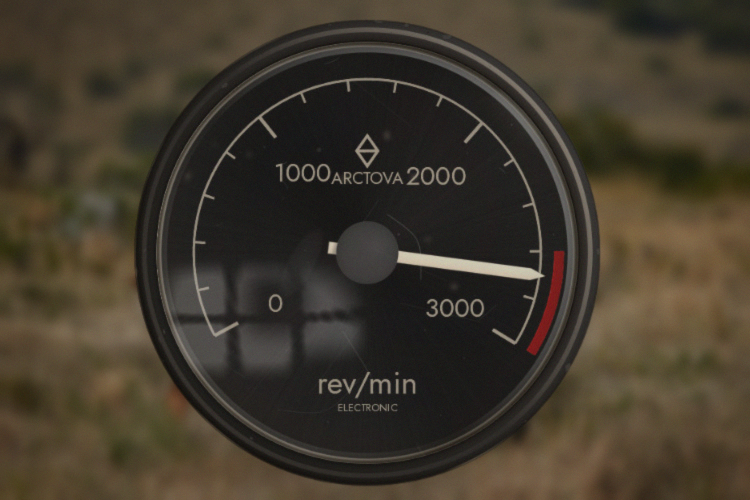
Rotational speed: 2700 rpm
